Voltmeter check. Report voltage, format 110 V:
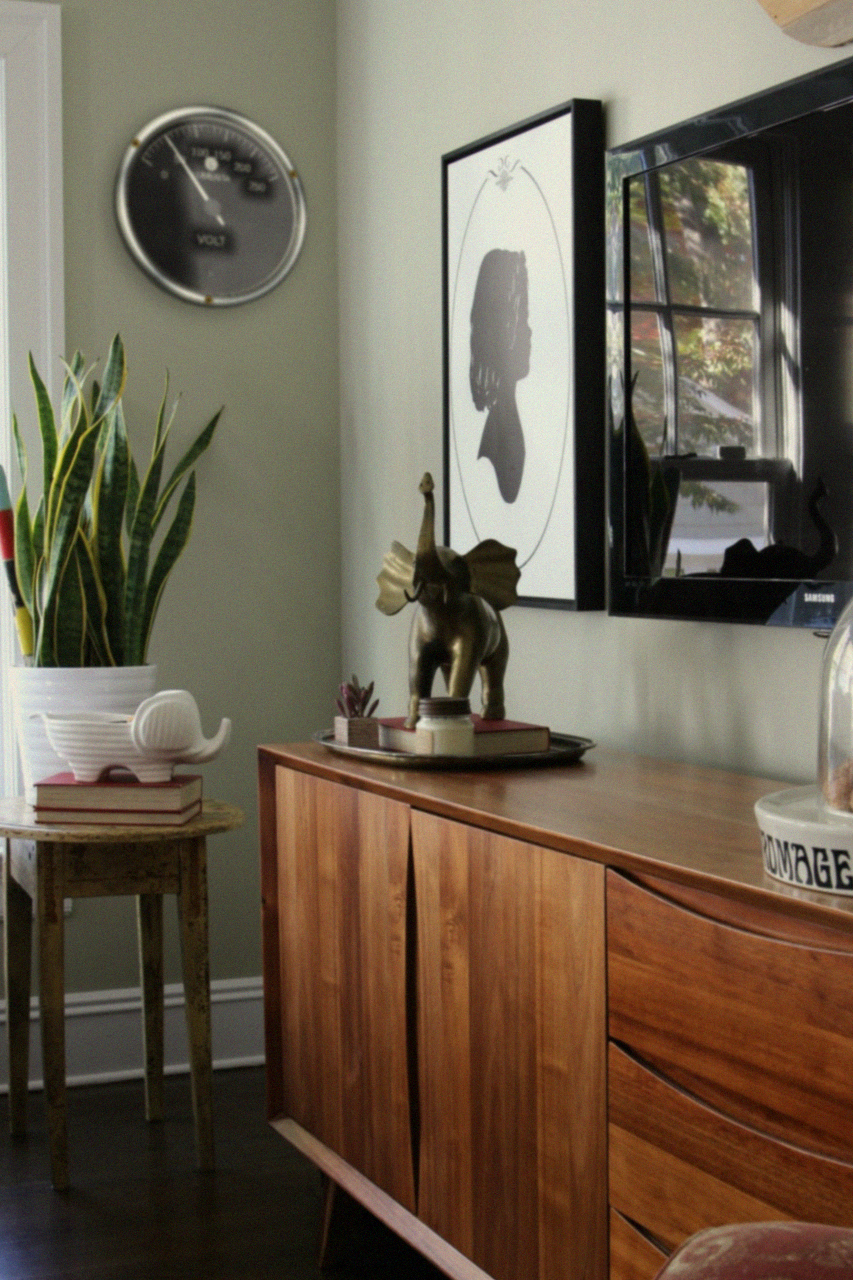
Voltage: 50 V
